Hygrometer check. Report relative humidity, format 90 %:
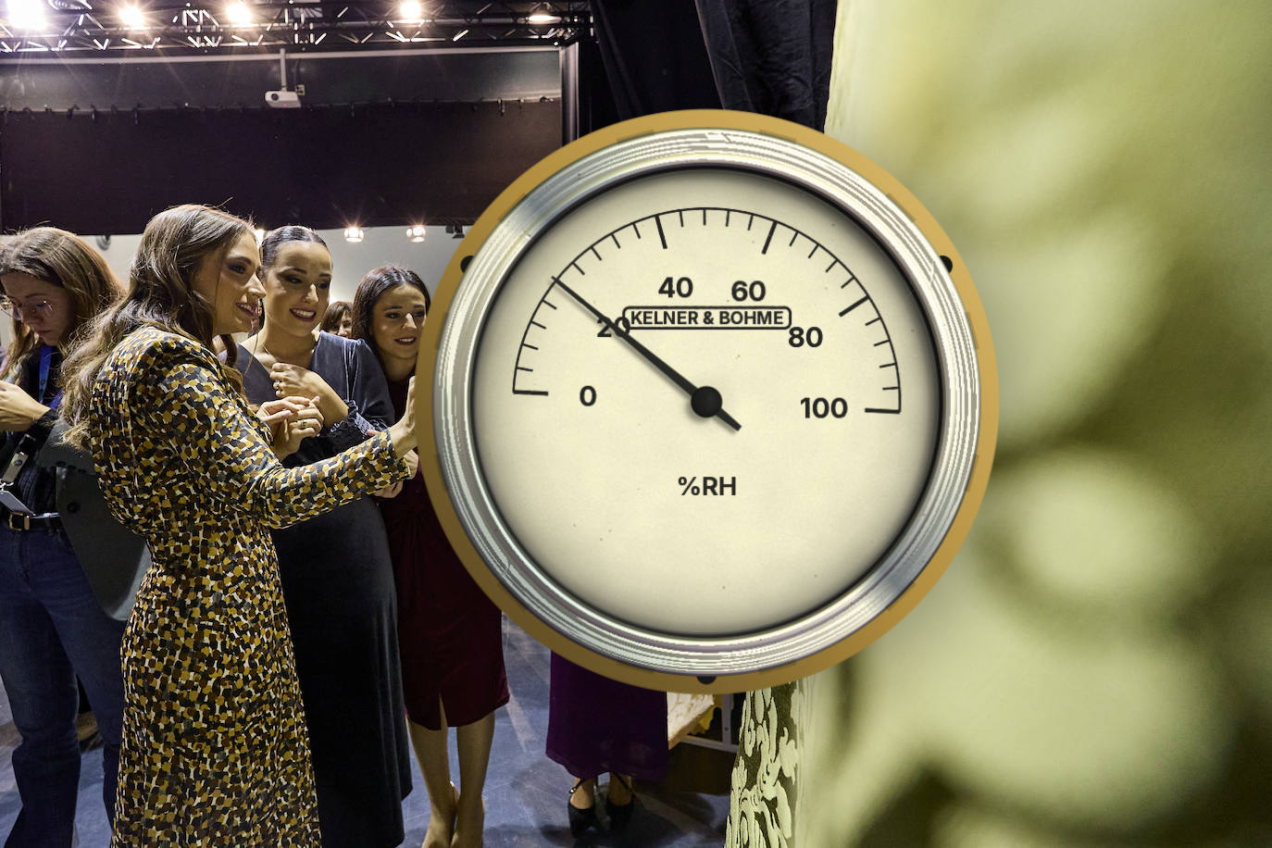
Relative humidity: 20 %
